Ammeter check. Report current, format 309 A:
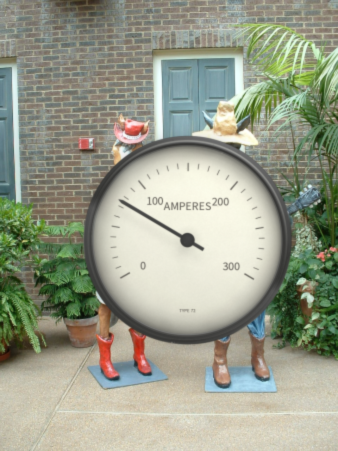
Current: 75 A
